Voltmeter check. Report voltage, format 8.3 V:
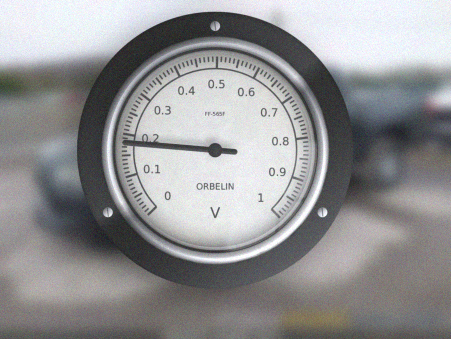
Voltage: 0.18 V
